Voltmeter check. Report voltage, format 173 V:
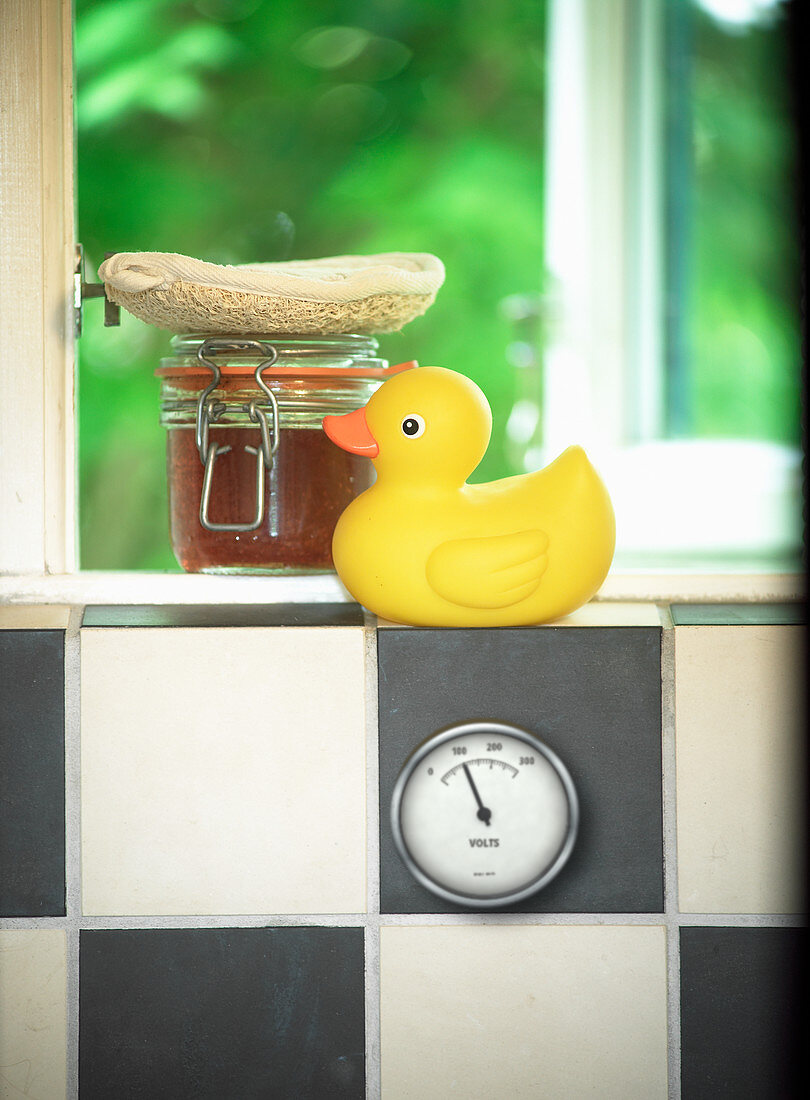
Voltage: 100 V
